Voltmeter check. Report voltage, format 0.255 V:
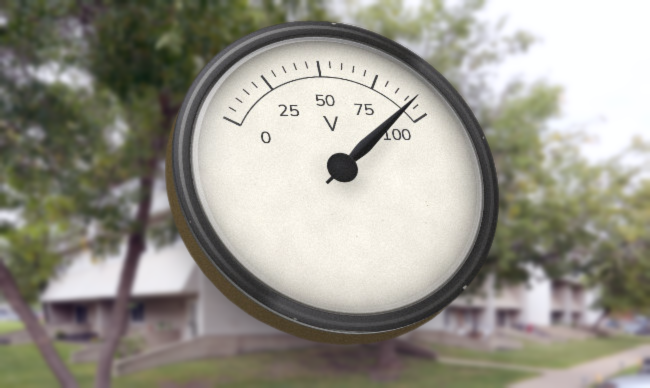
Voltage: 92.5 V
